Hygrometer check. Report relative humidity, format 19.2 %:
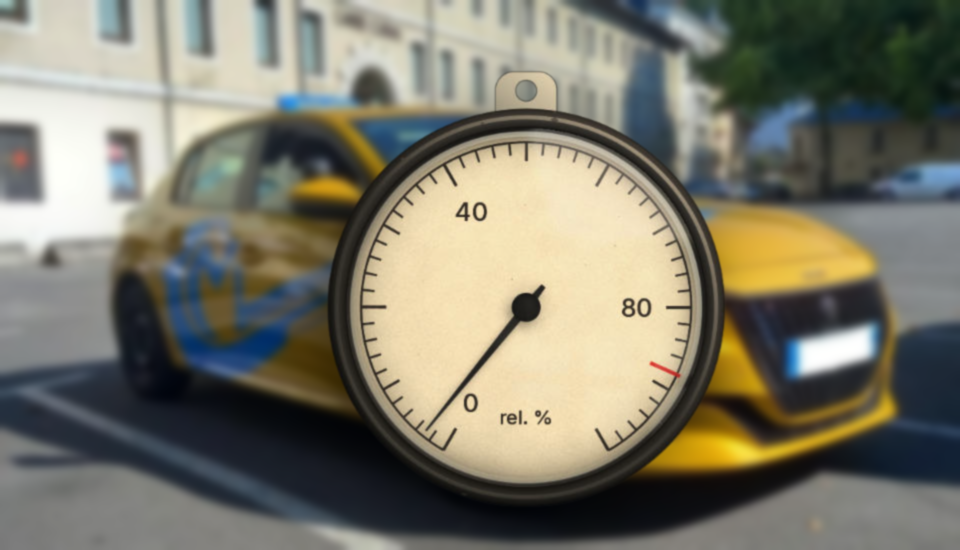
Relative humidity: 3 %
